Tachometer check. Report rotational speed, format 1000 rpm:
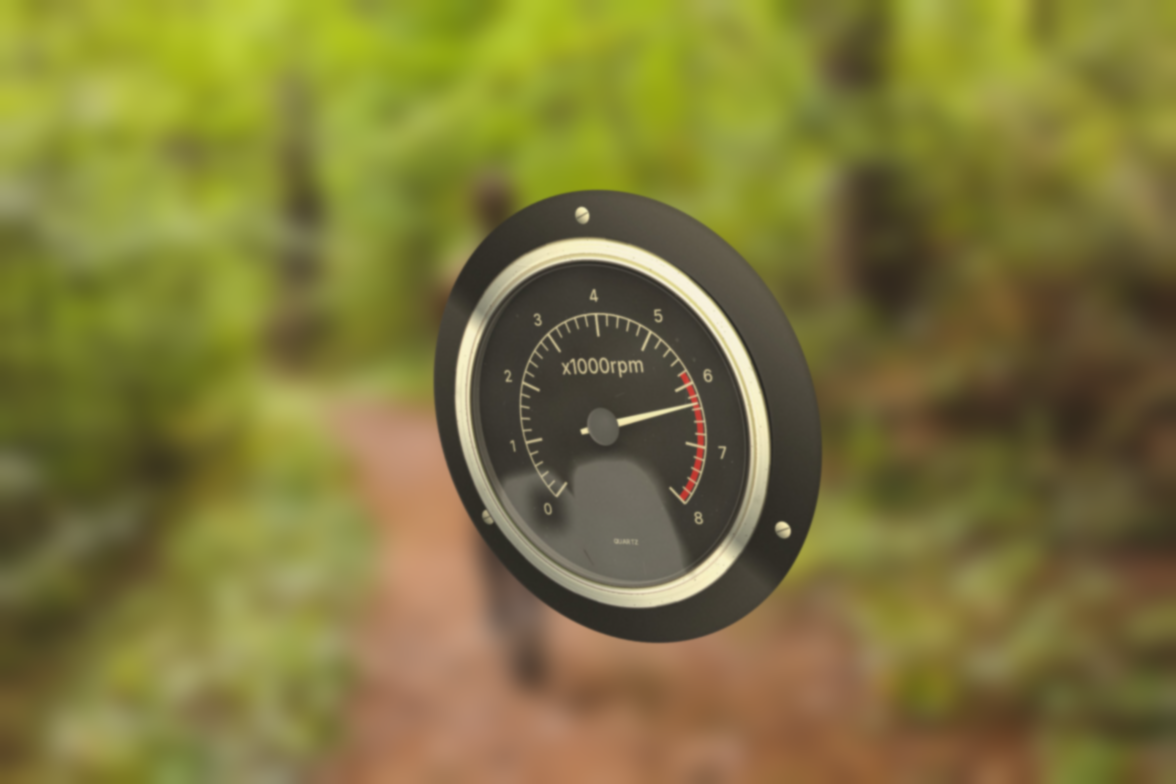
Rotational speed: 6300 rpm
